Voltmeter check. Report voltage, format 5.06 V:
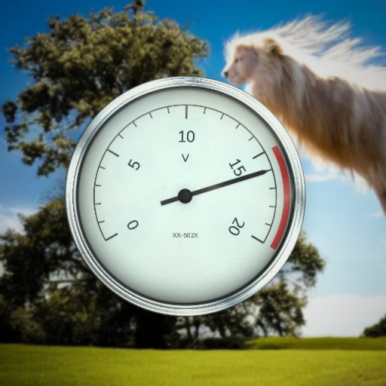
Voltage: 16 V
